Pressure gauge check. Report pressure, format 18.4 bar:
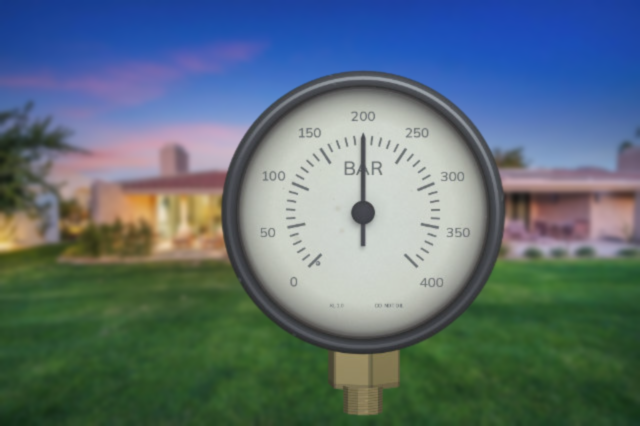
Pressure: 200 bar
